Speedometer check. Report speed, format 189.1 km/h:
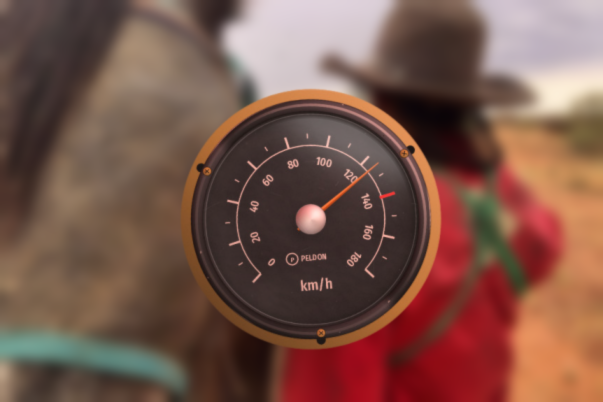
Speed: 125 km/h
